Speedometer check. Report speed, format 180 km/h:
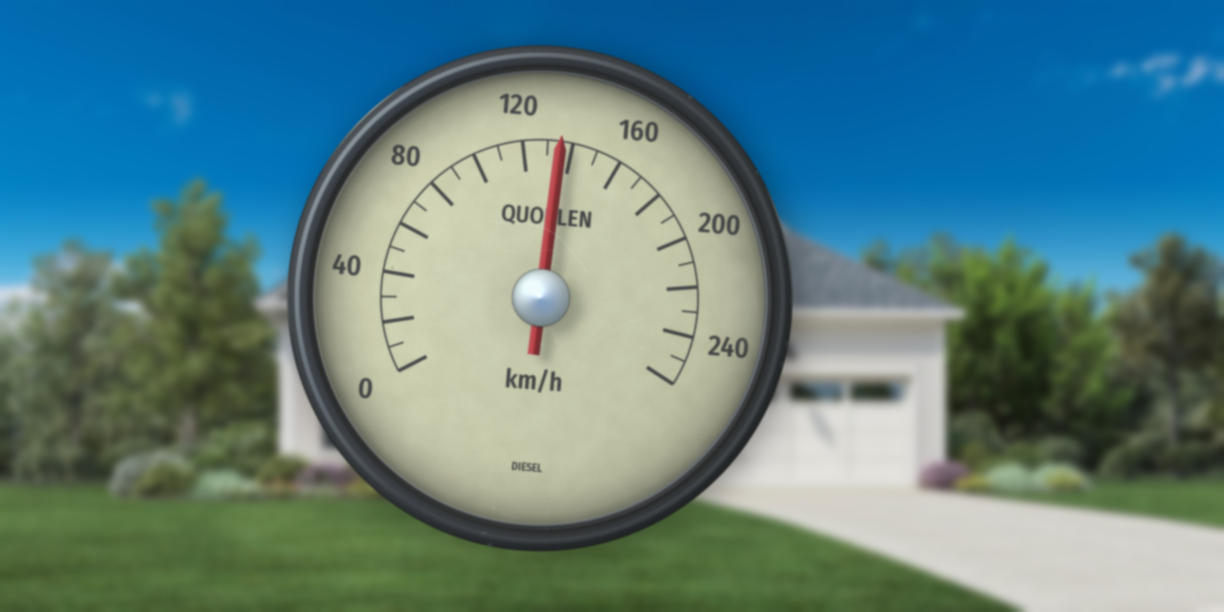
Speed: 135 km/h
